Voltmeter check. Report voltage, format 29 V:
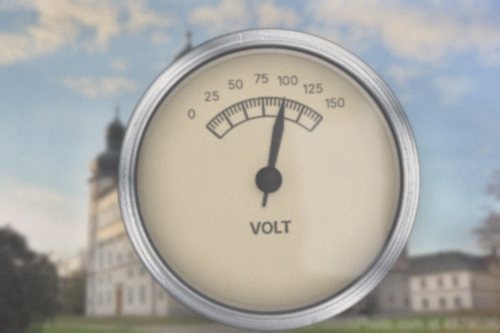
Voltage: 100 V
